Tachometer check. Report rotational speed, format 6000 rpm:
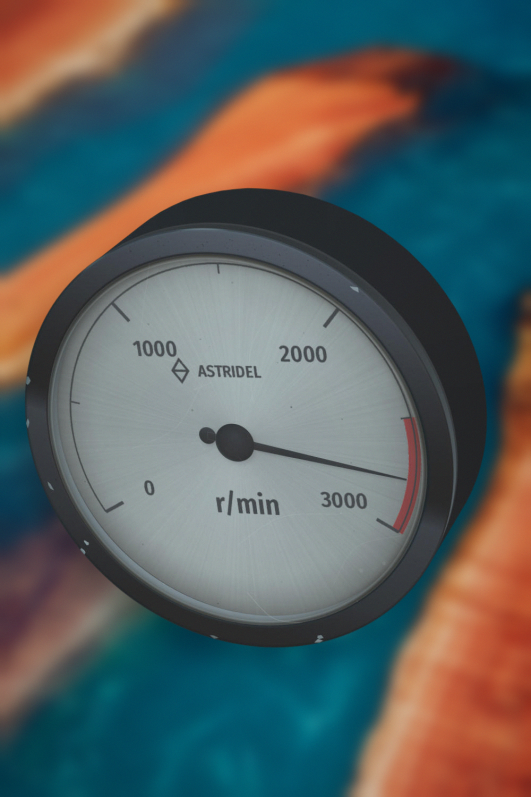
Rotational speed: 2750 rpm
